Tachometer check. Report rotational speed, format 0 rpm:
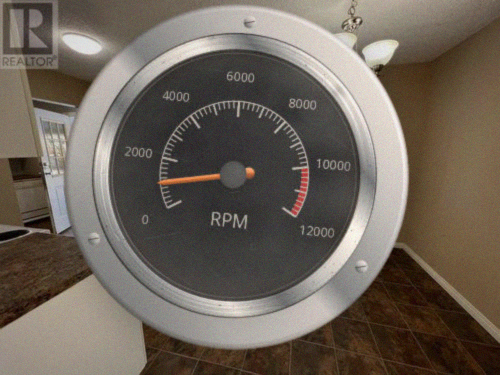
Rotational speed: 1000 rpm
